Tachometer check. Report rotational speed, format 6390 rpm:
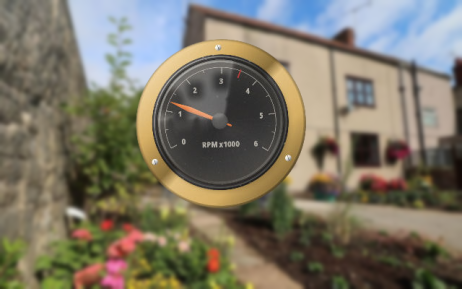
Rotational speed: 1250 rpm
